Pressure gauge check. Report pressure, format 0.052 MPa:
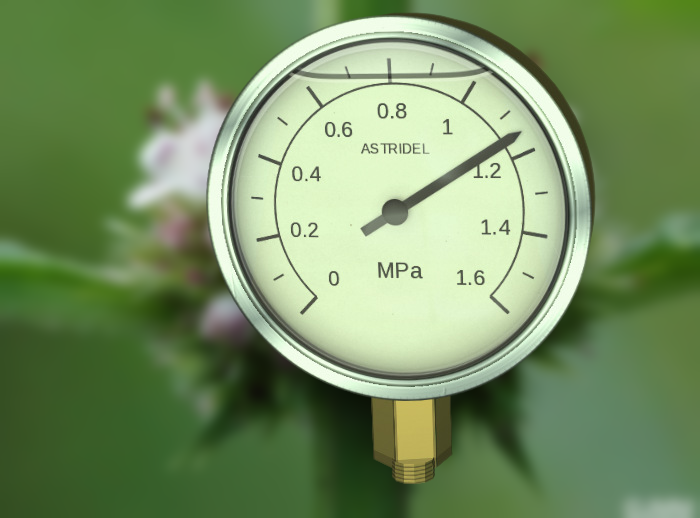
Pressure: 1.15 MPa
